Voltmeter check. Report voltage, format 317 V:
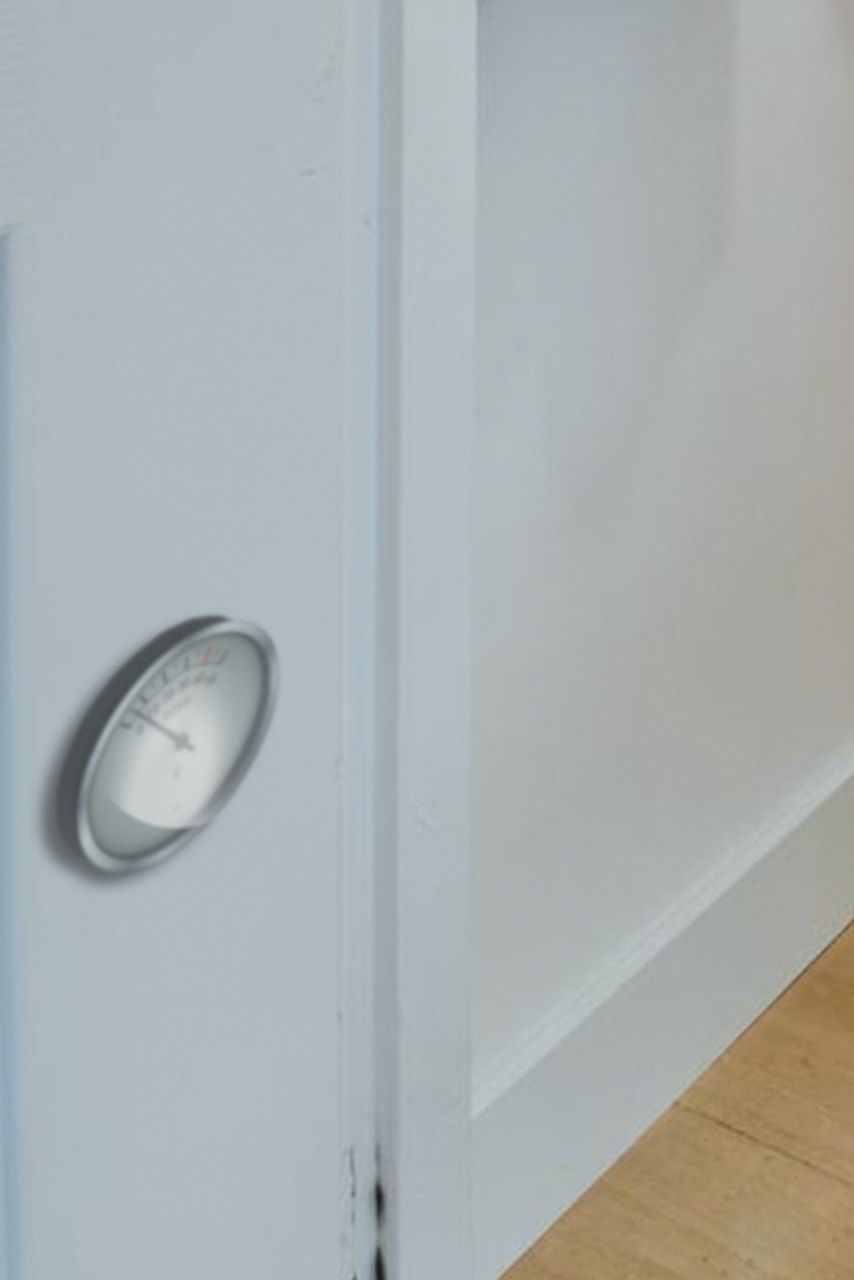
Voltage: 5 V
